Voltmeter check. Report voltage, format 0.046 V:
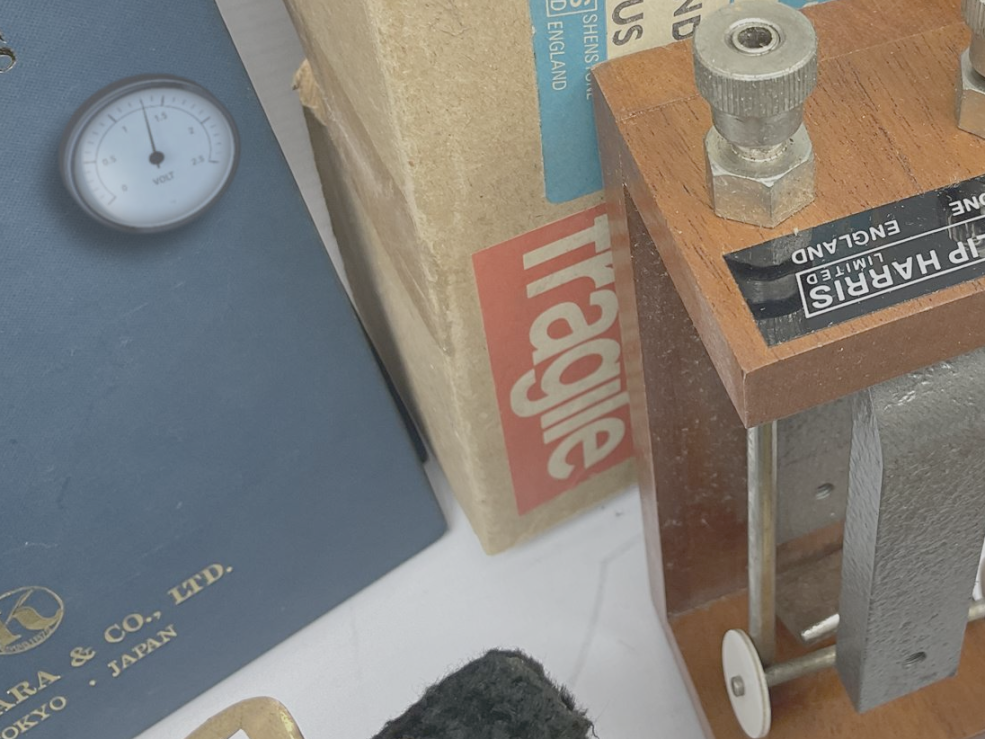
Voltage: 1.3 V
